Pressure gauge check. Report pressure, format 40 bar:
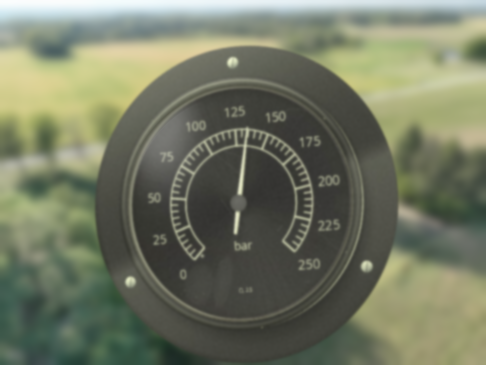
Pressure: 135 bar
